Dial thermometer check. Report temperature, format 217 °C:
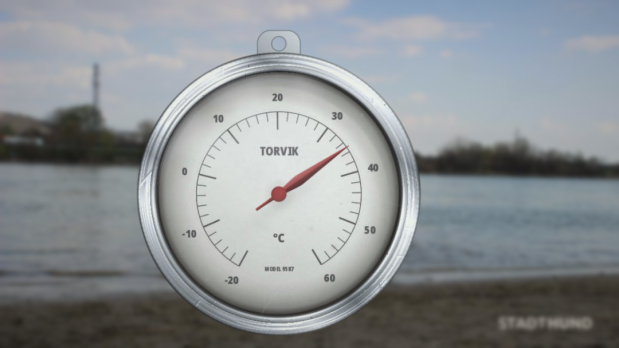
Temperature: 35 °C
